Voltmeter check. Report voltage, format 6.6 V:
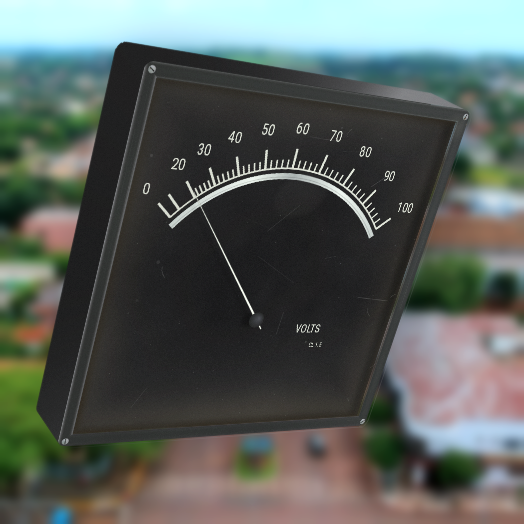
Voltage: 20 V
